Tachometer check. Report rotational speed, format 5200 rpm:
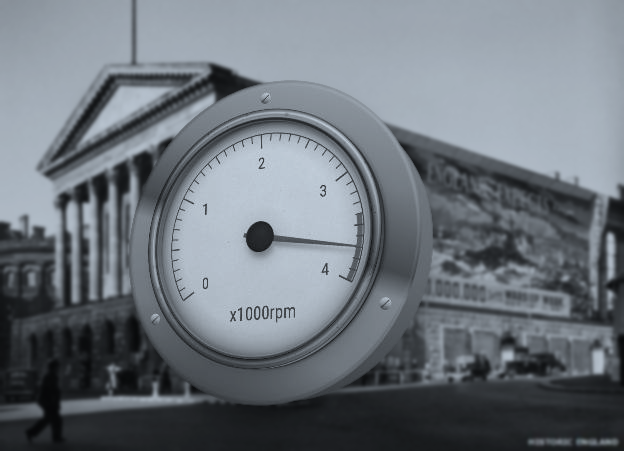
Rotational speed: 3700 rpm
